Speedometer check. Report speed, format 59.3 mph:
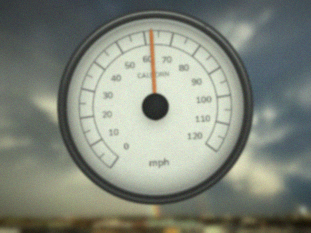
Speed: 62.5 mph
